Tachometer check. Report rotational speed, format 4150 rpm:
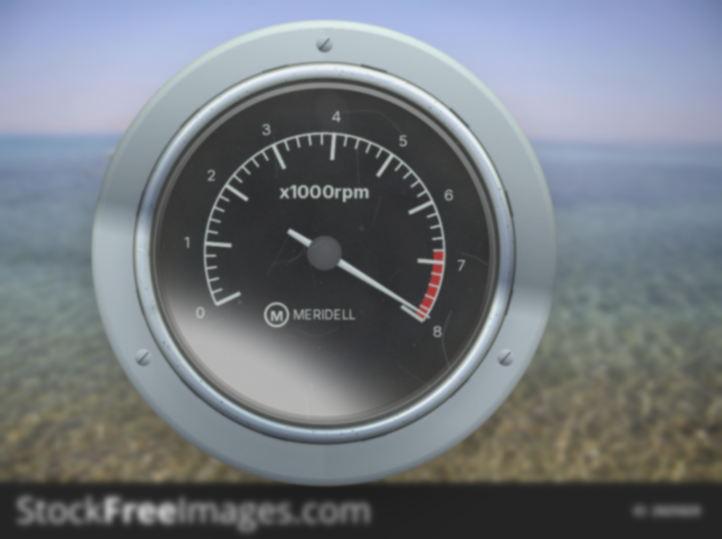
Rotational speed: 7900 rpm
